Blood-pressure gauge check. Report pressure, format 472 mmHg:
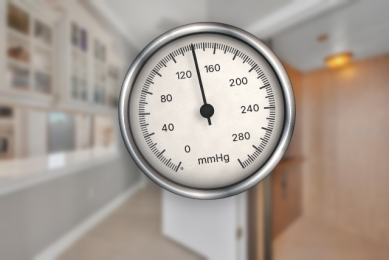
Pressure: 140 mmHg
